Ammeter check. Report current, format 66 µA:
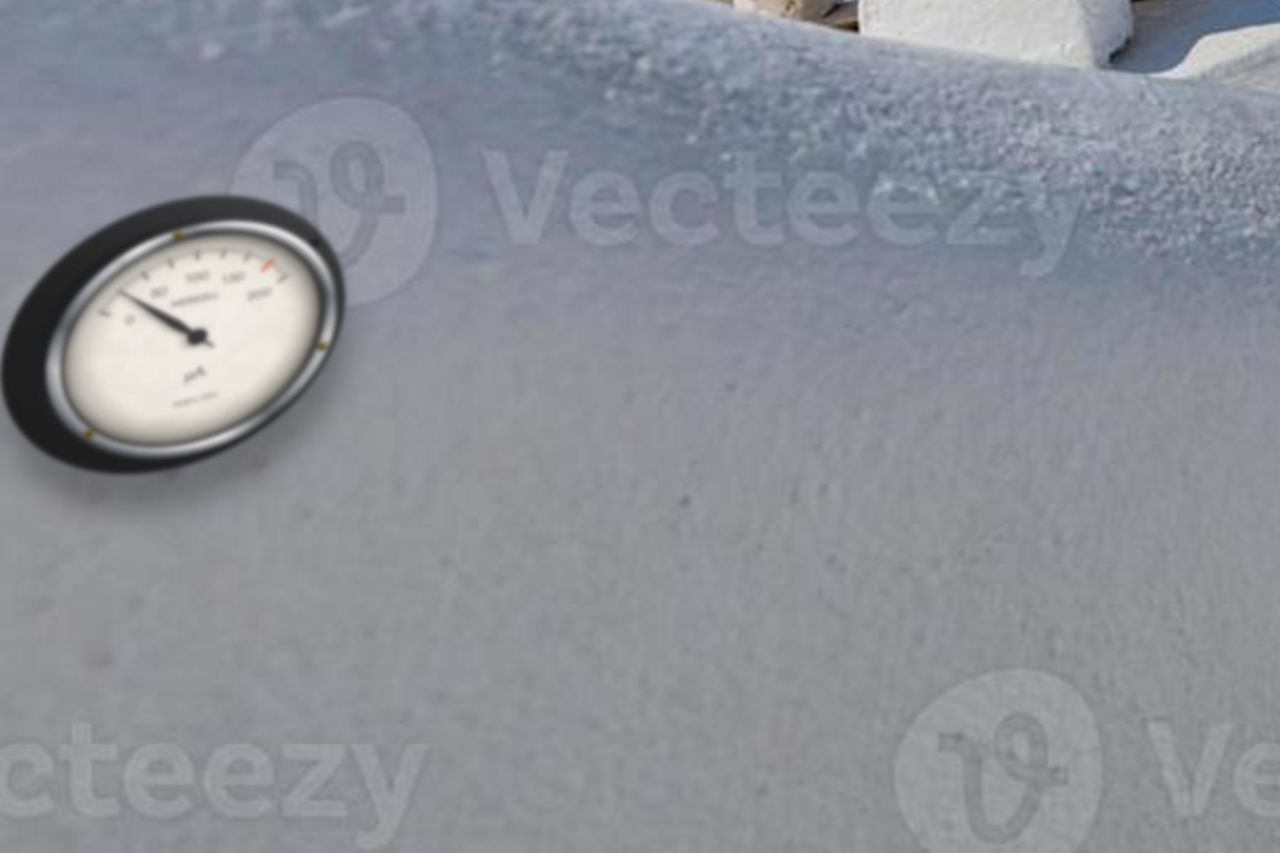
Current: 25 µA
